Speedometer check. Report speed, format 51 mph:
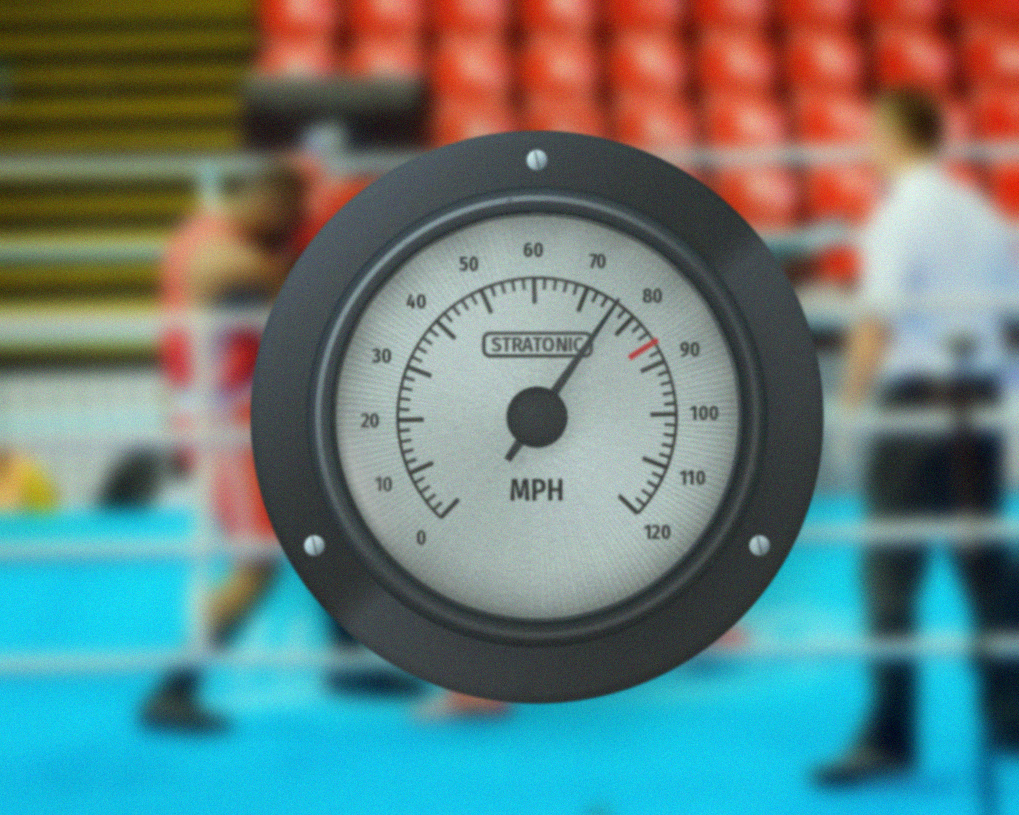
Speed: 76 mph
